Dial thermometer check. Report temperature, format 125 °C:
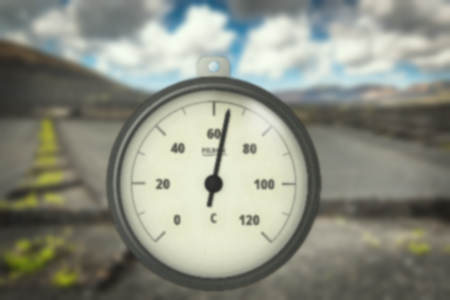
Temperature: 65 °C
